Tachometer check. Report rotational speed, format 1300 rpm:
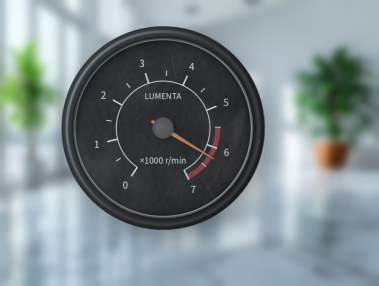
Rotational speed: 6250 rpm
